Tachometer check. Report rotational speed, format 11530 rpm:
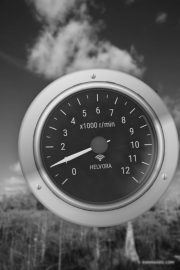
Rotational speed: 1000 rpm
